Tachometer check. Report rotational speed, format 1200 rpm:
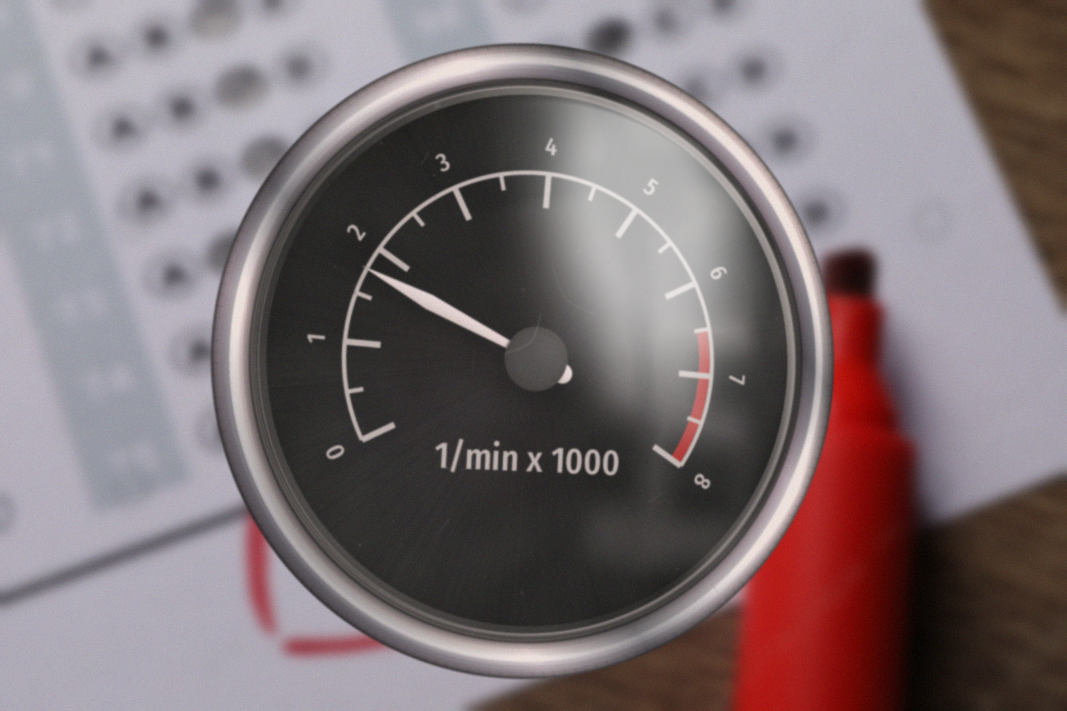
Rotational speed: 1750 rpm
